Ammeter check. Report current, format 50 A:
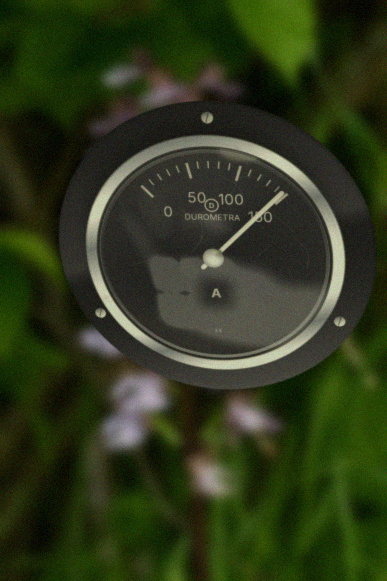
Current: 145 A
